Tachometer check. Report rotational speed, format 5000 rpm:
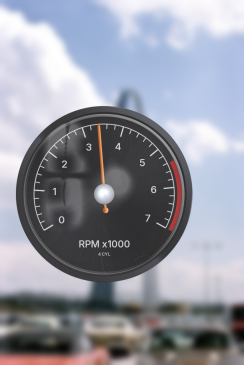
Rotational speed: 3400 rpm
